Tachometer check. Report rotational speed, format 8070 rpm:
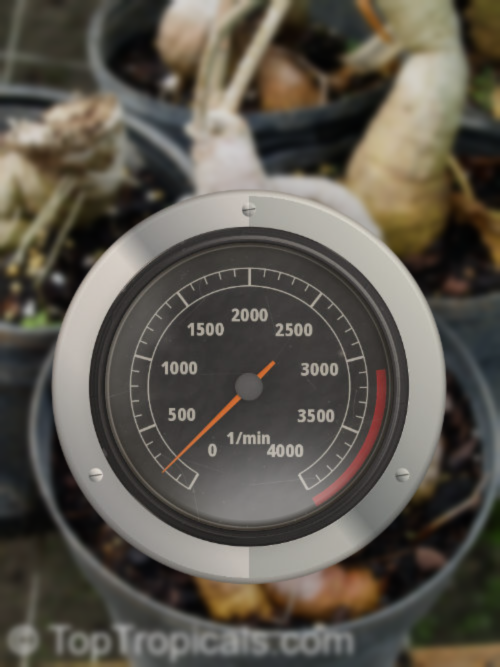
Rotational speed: 200 rpm
